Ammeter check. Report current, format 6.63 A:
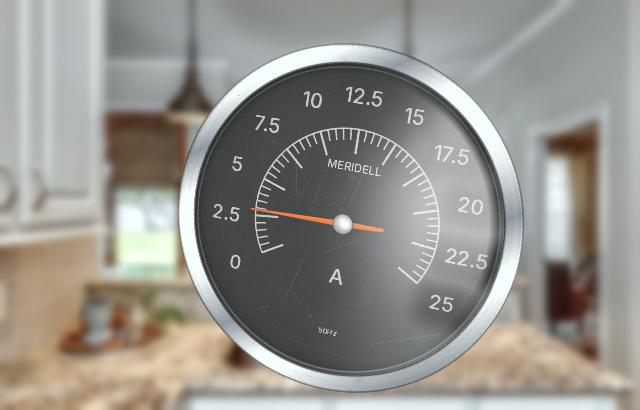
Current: 3 A
